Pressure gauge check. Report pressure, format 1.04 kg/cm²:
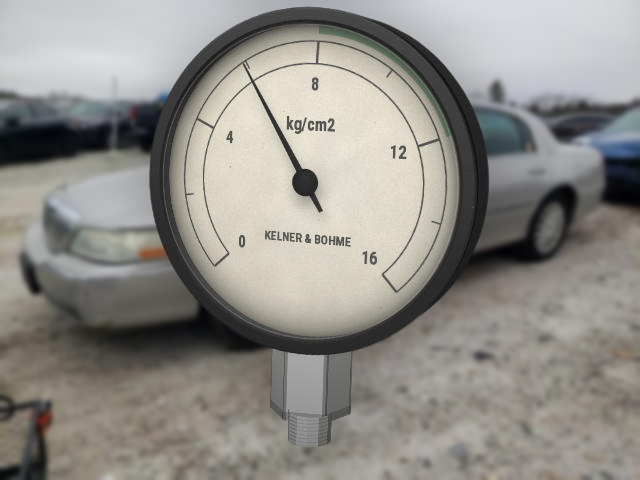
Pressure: 6 kg/cm²
